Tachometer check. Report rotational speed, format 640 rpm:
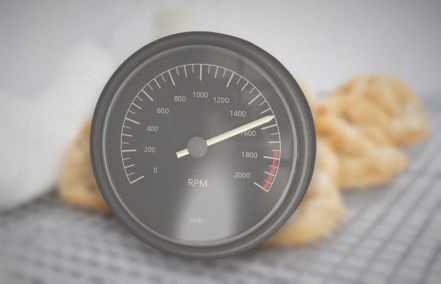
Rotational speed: 1550 rpm
